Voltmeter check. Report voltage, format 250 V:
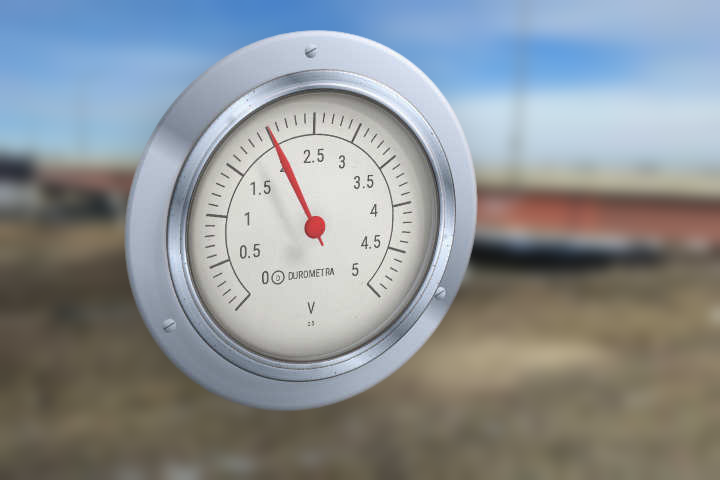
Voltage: 2 V
